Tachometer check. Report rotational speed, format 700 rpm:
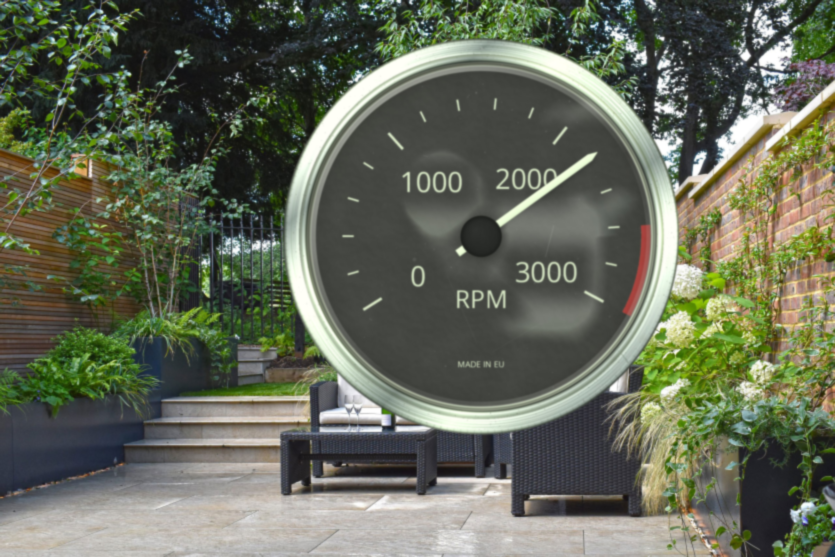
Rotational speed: 2200 rpm
